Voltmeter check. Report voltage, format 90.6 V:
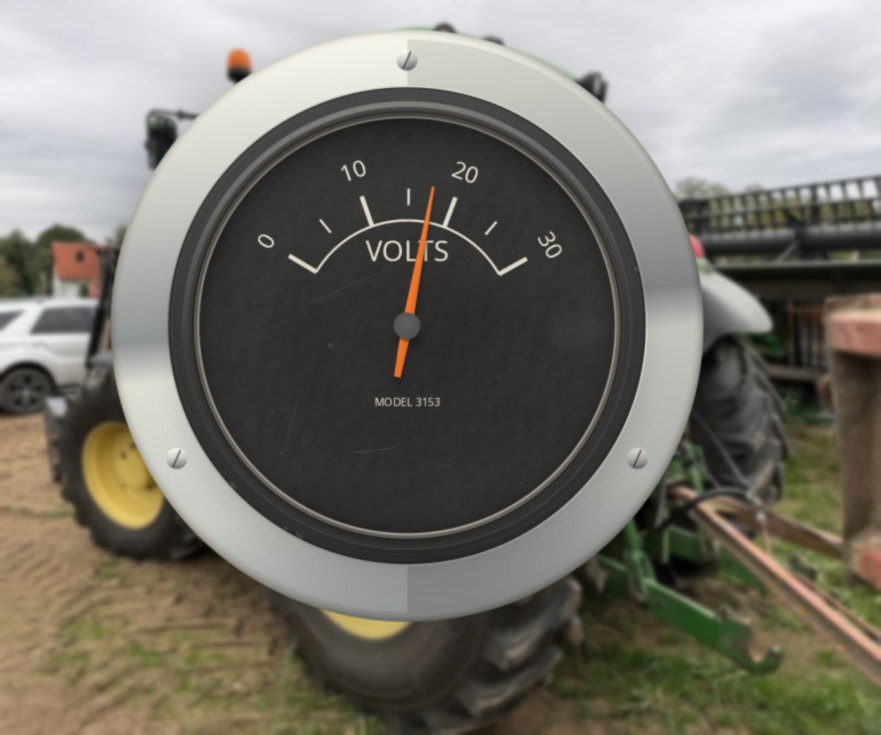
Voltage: 17.5 V
